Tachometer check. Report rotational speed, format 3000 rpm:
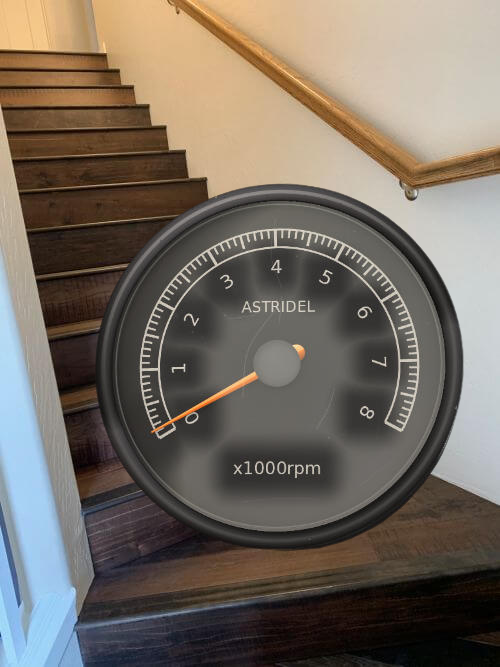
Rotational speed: 100 rpm
